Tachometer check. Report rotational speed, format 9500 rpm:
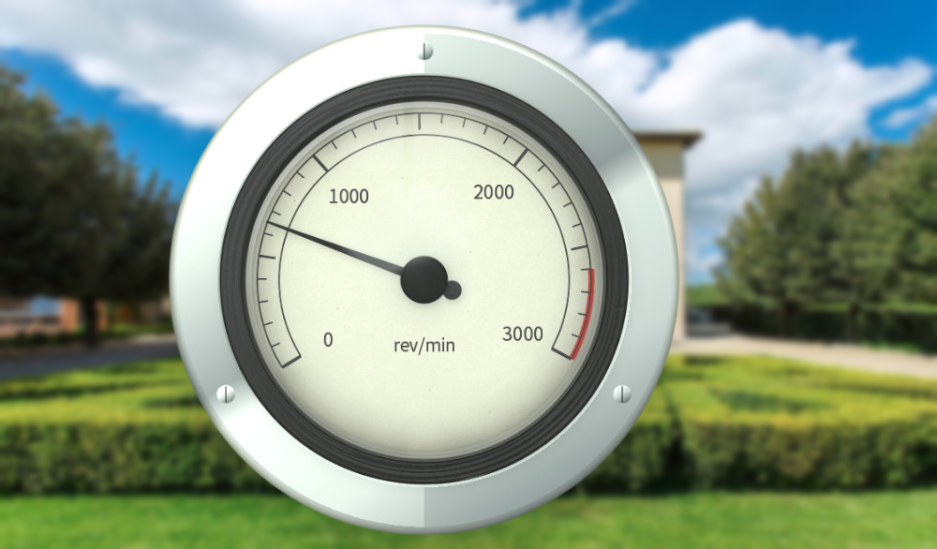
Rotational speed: 650 rpm
